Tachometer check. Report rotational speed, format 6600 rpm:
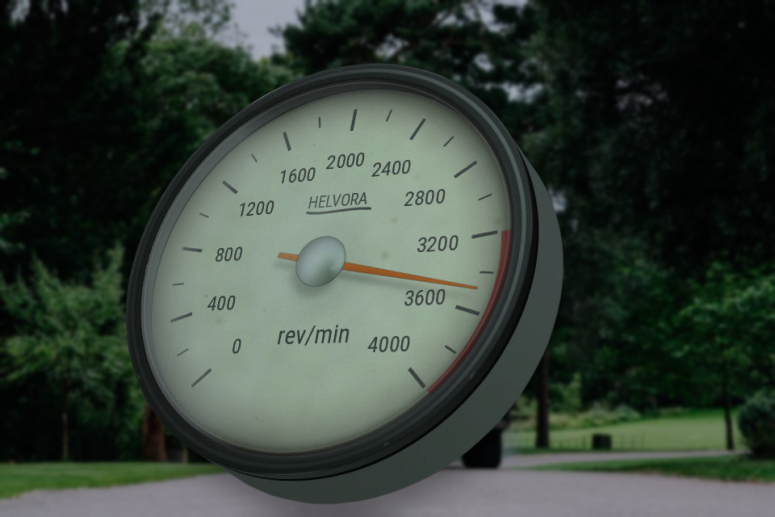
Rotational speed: 3500 rpm
